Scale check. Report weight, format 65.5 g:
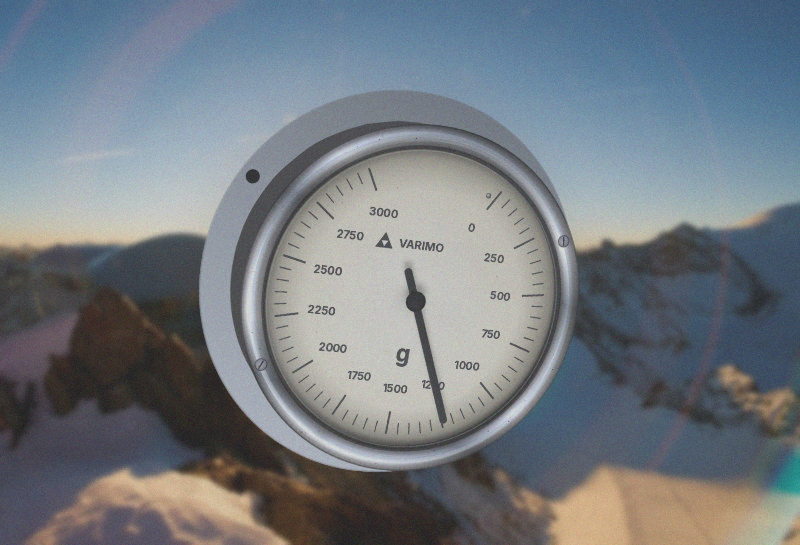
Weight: 1250 g
